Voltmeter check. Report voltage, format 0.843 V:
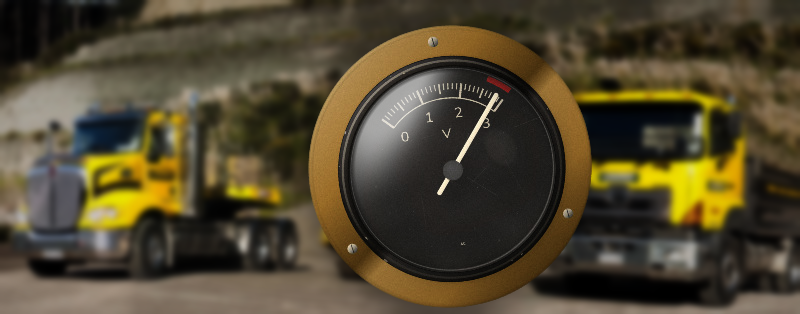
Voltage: 2.8 V
